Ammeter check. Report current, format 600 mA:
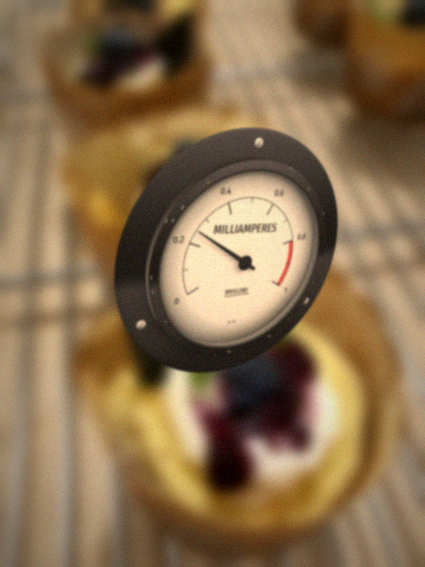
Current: 0.25 mA
